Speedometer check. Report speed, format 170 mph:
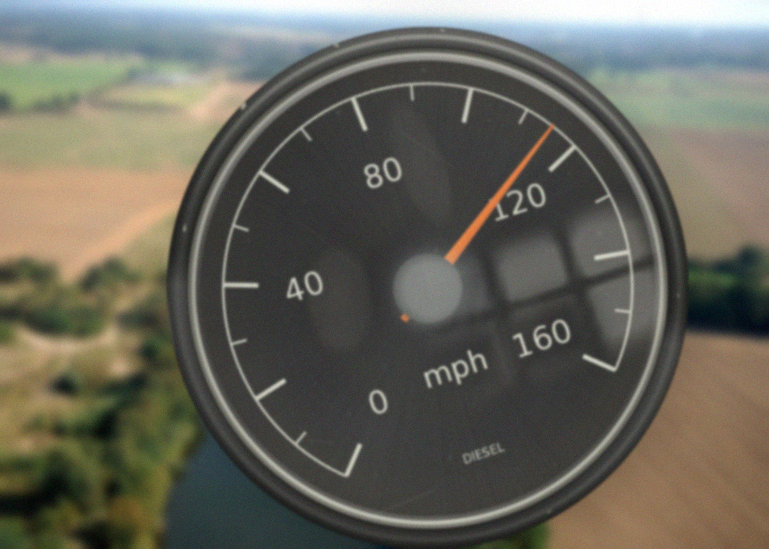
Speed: 115 mph
